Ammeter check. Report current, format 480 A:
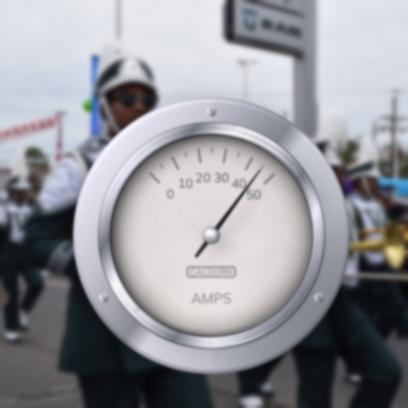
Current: 45 A
